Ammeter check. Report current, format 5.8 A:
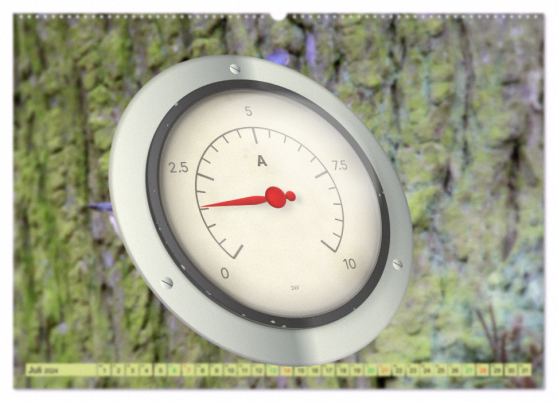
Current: 1.5 A
